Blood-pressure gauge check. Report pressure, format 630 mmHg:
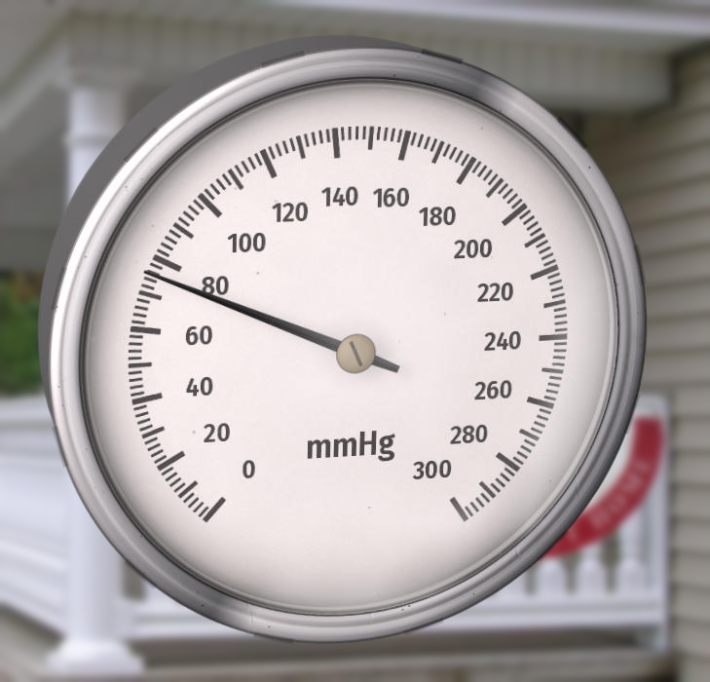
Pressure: 76 mmHg
